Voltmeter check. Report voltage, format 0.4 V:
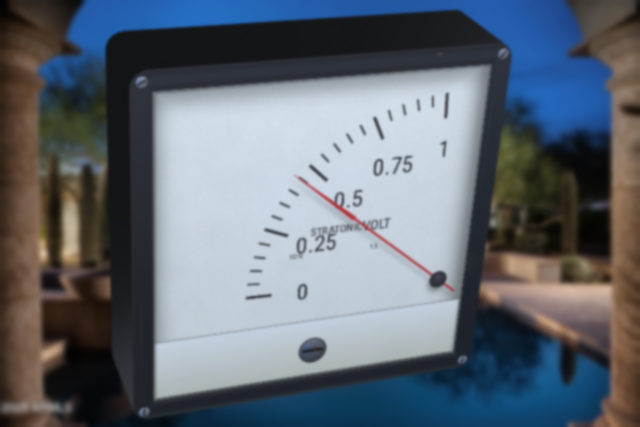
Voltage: 0.45 V
